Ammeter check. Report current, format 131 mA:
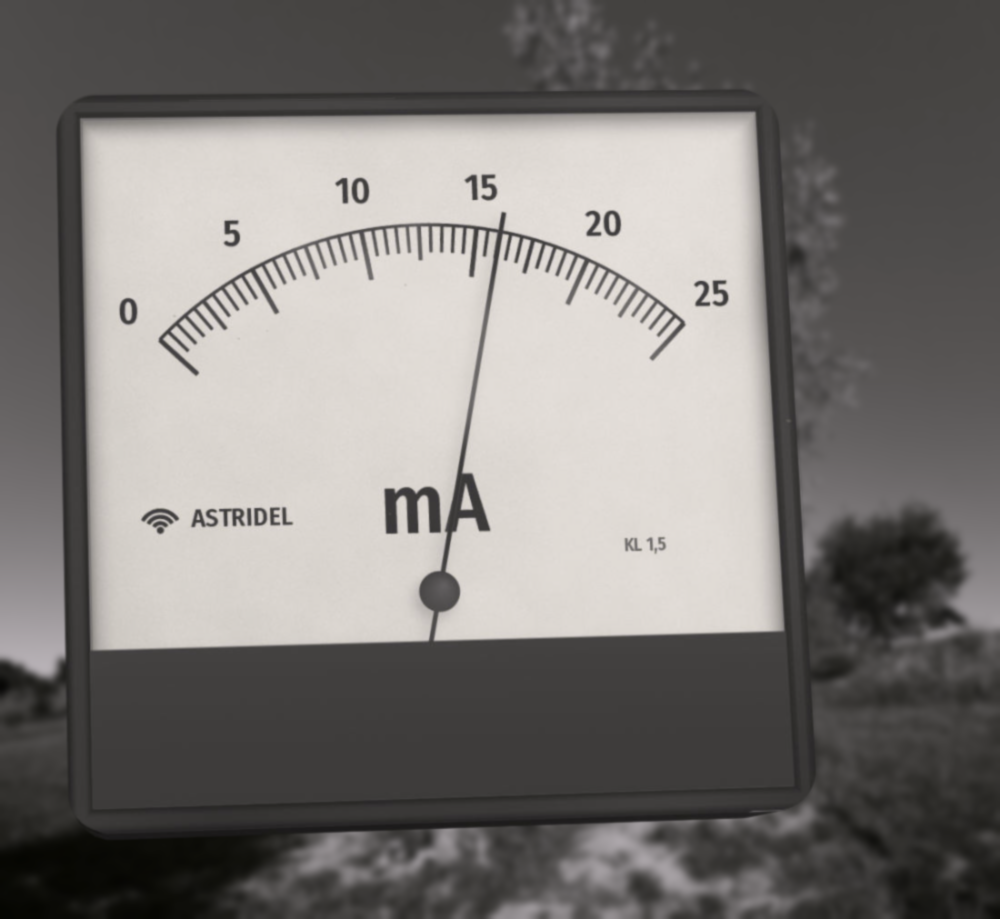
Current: 16 mA
